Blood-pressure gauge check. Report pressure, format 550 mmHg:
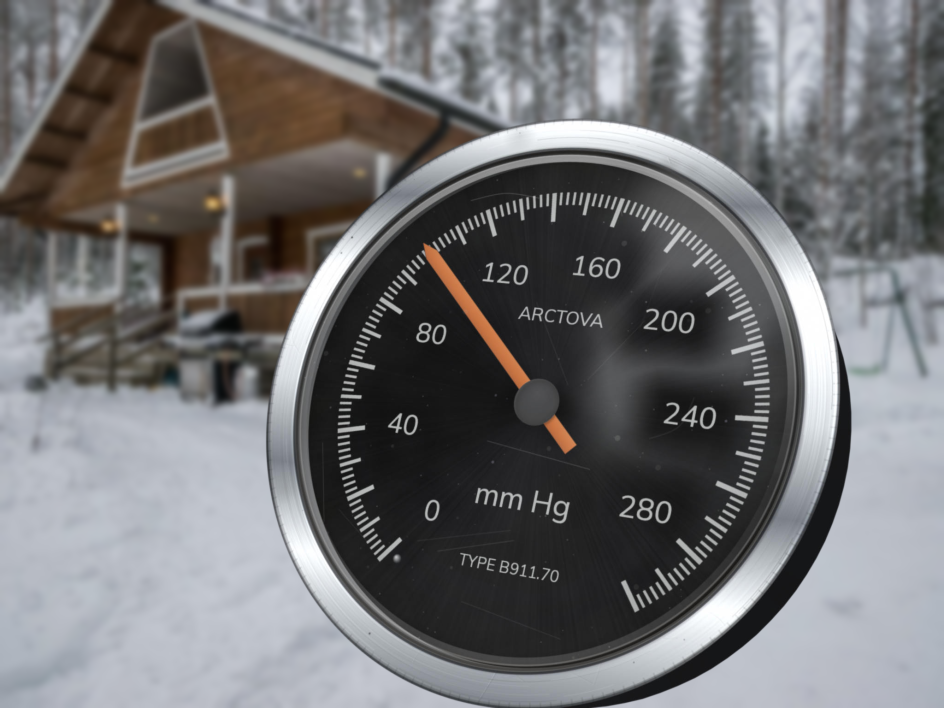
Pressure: 100 mmHg
